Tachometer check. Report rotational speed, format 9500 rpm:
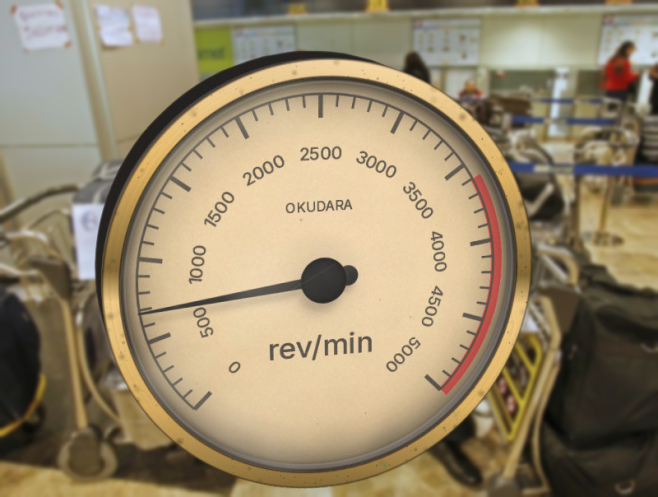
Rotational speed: 700 rpm
